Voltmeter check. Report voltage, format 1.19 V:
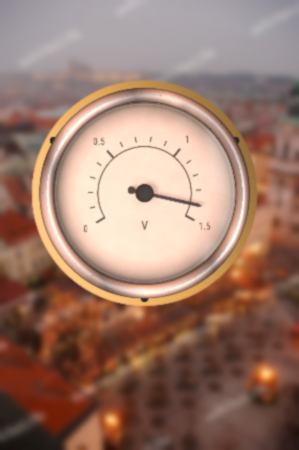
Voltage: 1.4 V
